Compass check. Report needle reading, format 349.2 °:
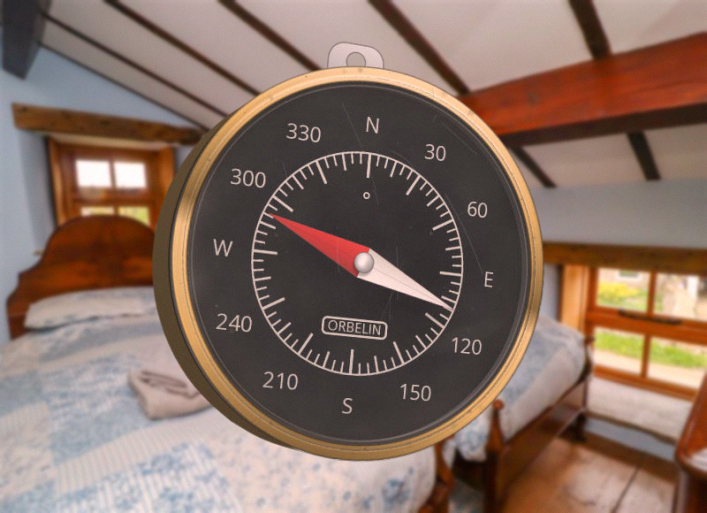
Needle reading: 290 °
